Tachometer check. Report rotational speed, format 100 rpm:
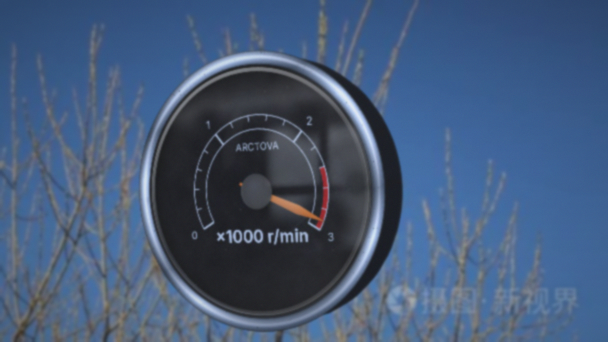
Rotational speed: 2900 rpm
